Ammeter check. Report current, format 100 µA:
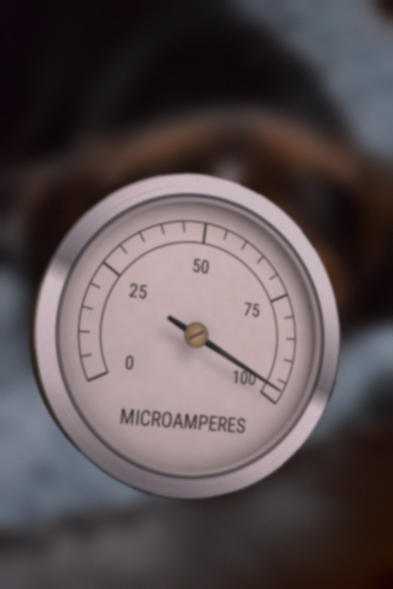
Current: 97.5 µA
